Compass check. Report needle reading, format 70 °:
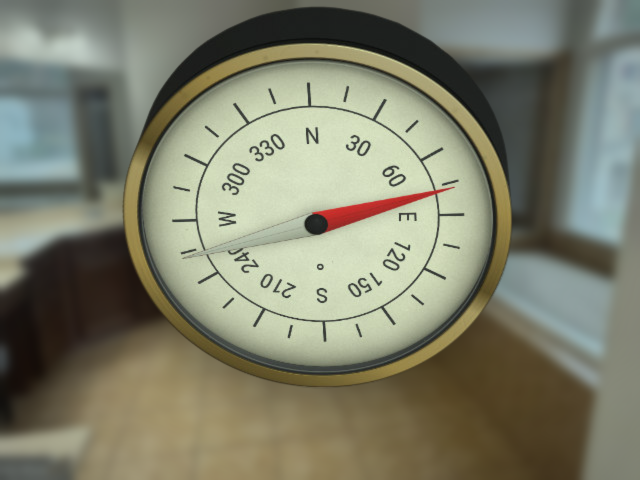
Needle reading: 75 °
